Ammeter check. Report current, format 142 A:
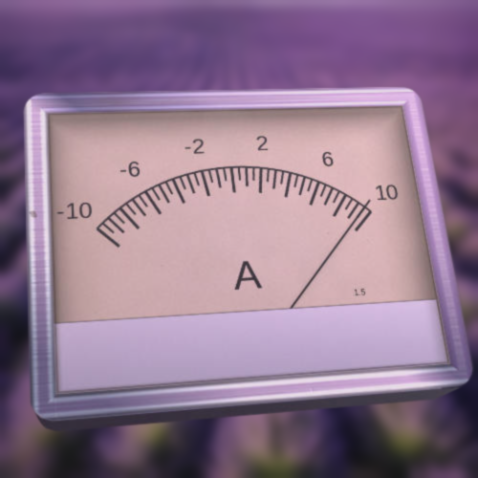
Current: 9.5 A
